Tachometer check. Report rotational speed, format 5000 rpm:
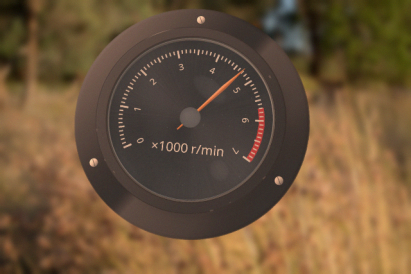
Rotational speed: 4700 rpm
